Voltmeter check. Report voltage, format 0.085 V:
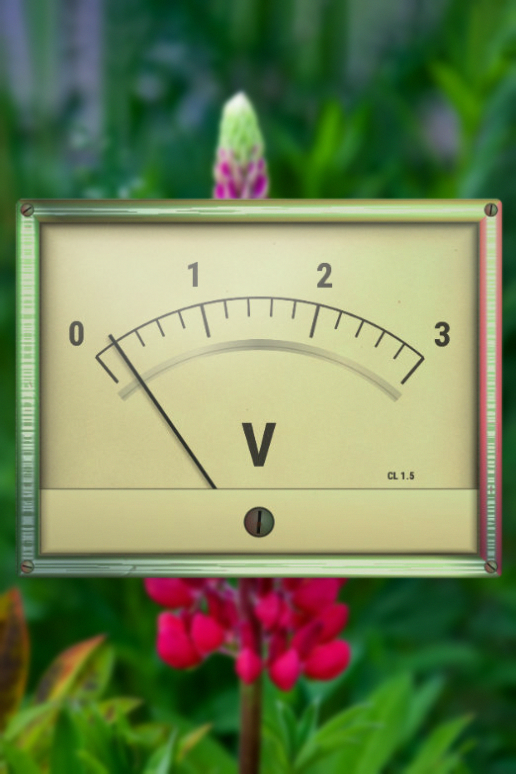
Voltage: 0.2 V
